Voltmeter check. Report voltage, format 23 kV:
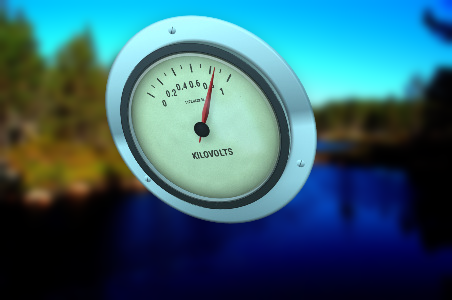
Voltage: 0.85 kV
